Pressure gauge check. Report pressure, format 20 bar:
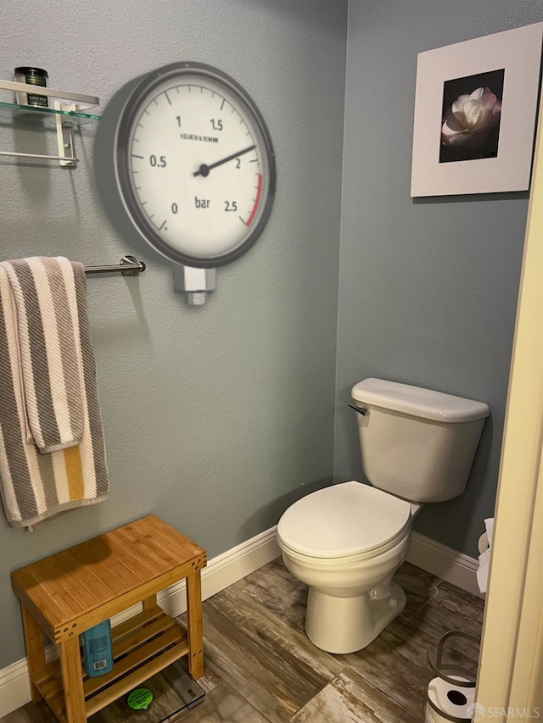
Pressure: 1.9 bar
